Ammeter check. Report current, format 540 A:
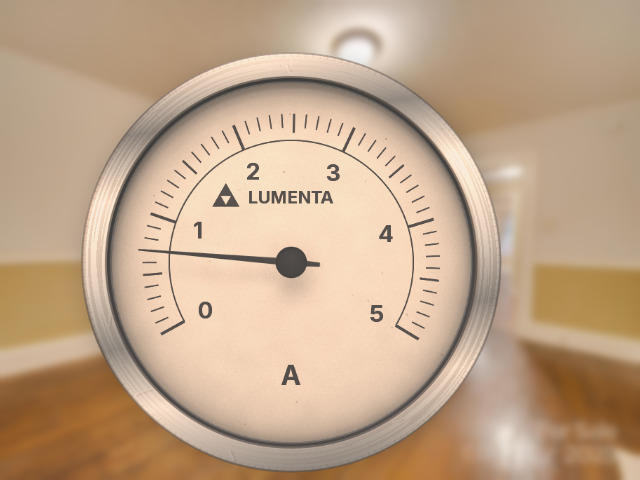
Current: 0.7 A
